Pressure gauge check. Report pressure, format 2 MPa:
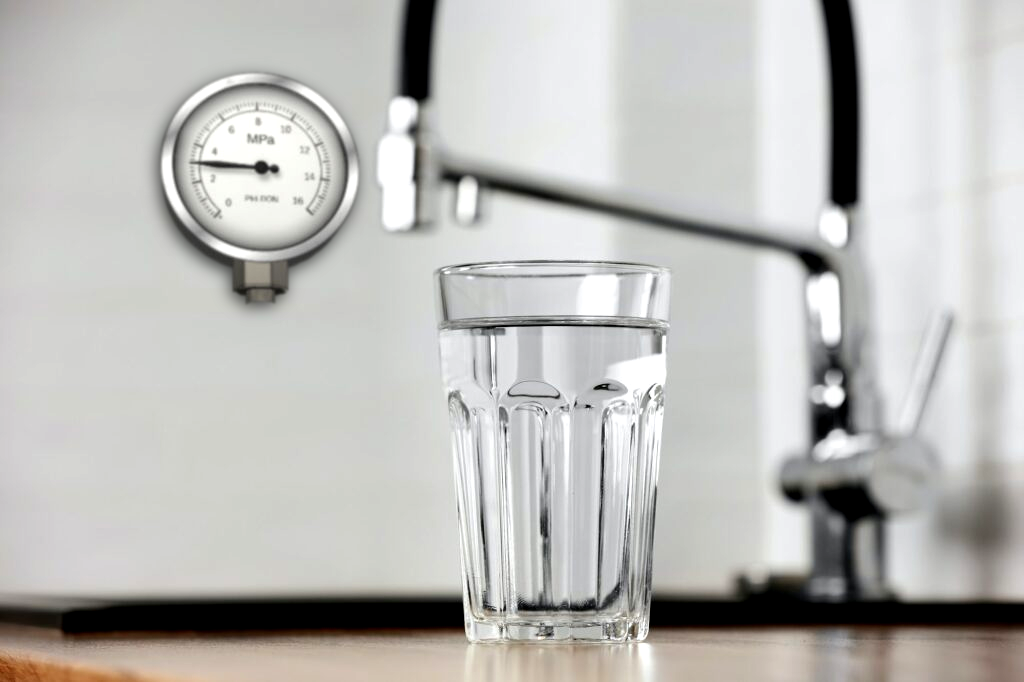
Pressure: 3 MPa
